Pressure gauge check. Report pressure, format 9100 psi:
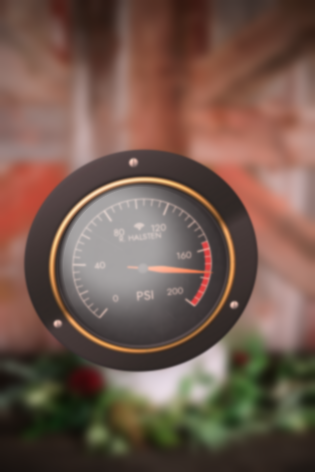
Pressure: 175 psi
